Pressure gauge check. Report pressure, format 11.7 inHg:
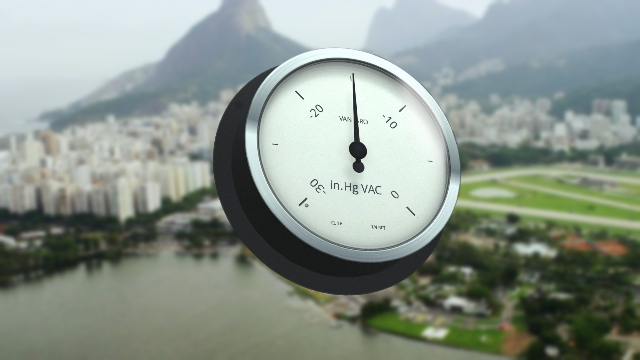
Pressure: -15 inHg
